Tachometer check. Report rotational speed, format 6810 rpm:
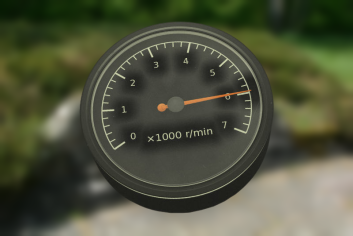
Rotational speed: 6000 rpm
